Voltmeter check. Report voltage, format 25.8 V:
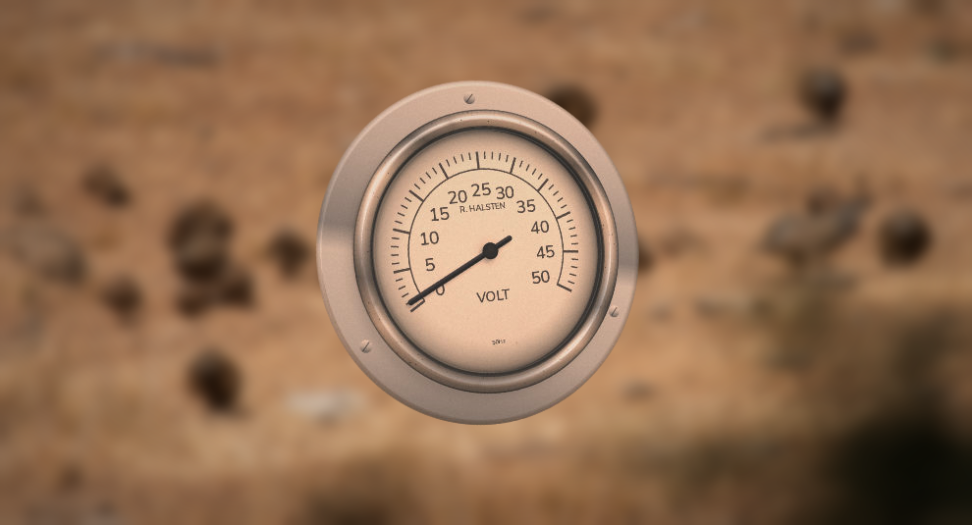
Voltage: 1 V
